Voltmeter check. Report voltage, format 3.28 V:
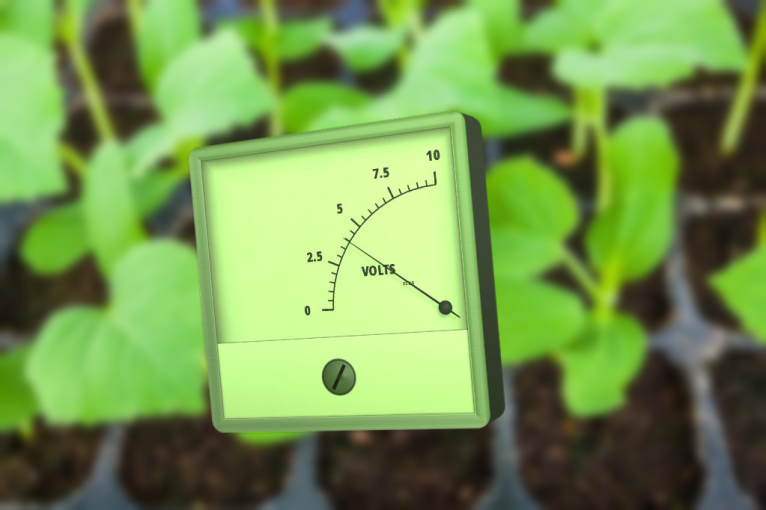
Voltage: 4 V
